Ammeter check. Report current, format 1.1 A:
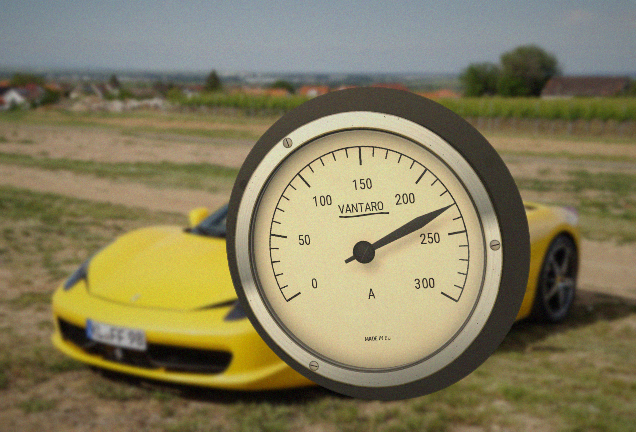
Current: 230 A
